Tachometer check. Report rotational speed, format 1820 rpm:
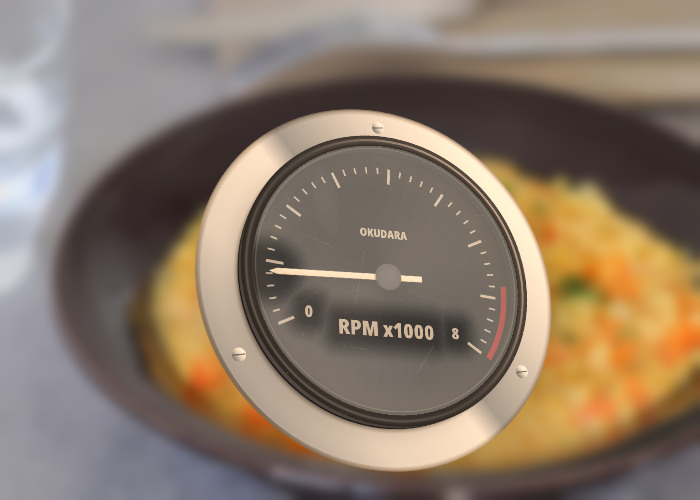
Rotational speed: 800 rpm
